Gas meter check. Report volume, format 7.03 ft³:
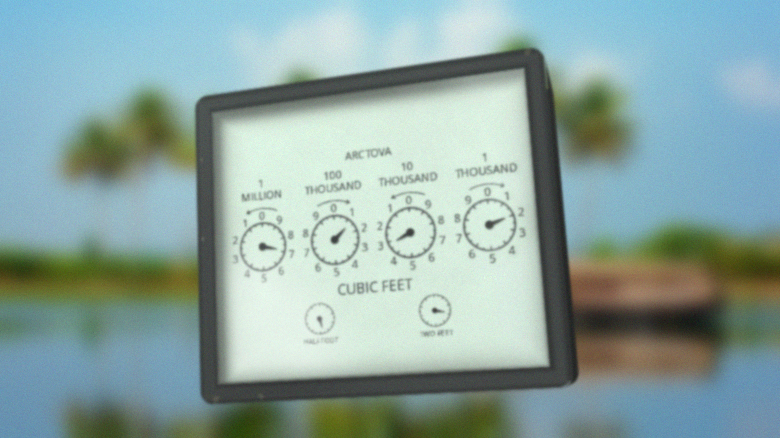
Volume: 713200 ft³
